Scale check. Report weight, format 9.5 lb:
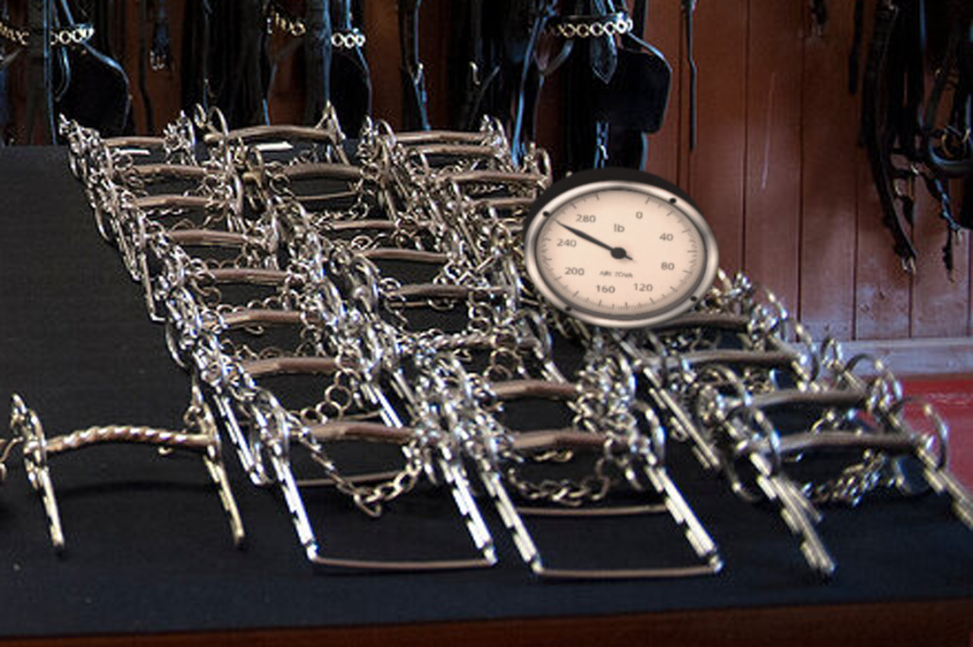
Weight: 260 lb
